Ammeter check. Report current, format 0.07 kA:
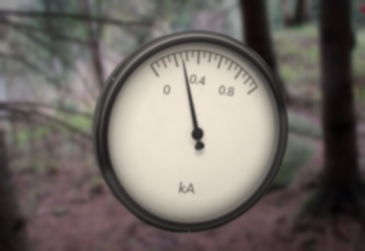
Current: 0.25 kA
